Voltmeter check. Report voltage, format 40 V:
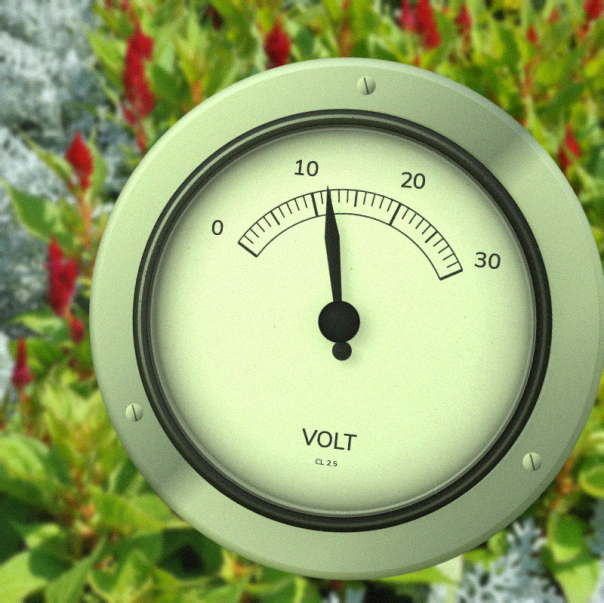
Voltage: 12 V
